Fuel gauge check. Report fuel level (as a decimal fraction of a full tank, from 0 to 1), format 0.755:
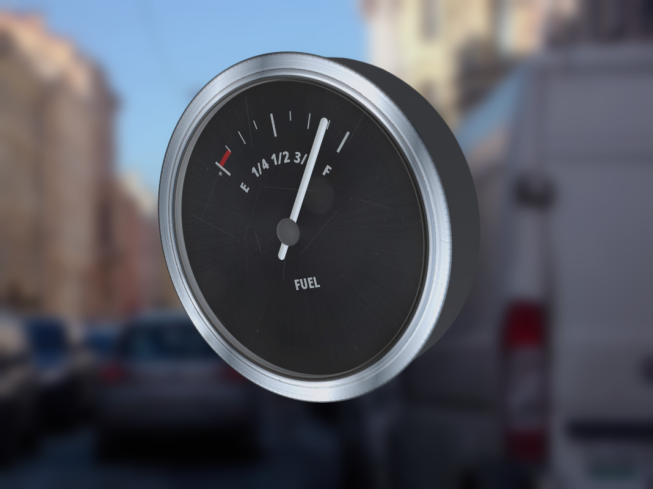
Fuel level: 0.875
